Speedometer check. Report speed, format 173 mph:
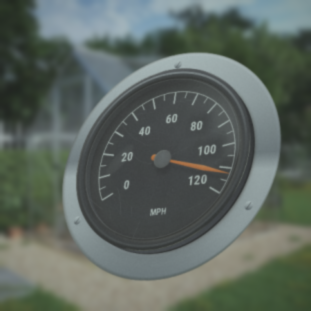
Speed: 112.5 mph
